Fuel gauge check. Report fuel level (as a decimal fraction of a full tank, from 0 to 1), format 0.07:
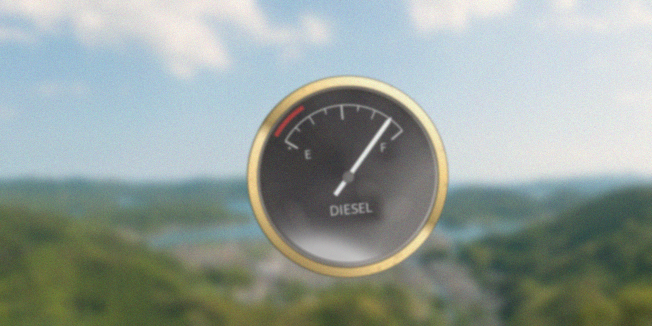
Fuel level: 0.875
